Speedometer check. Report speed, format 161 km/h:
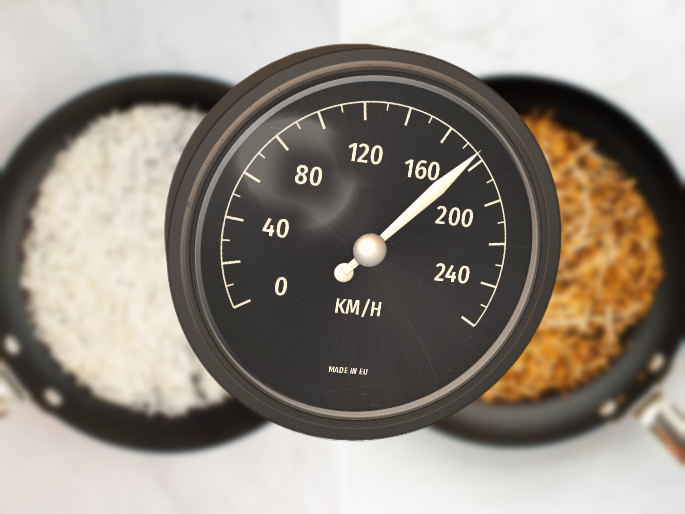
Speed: 175 km/h
